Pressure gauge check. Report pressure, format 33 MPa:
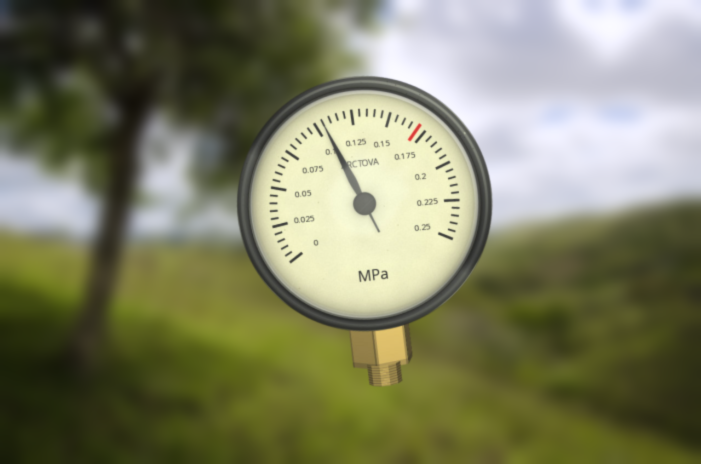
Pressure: 0.105 MPa
